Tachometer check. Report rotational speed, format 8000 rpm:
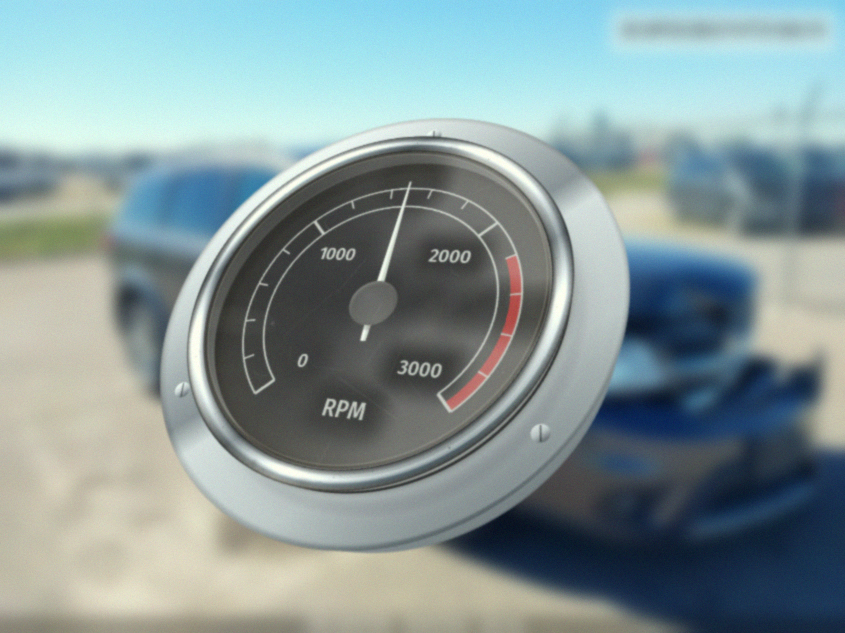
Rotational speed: 1500 rpm
